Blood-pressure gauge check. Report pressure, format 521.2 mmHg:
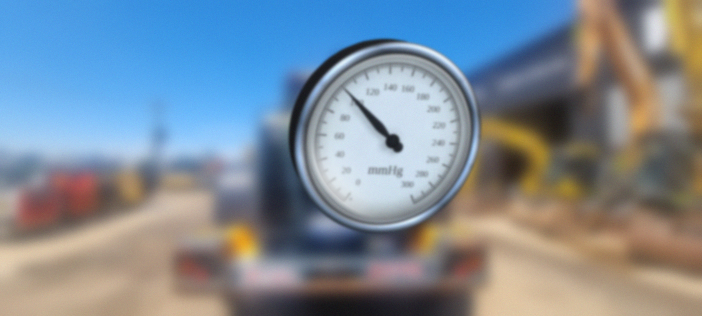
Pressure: 100 mmHg
